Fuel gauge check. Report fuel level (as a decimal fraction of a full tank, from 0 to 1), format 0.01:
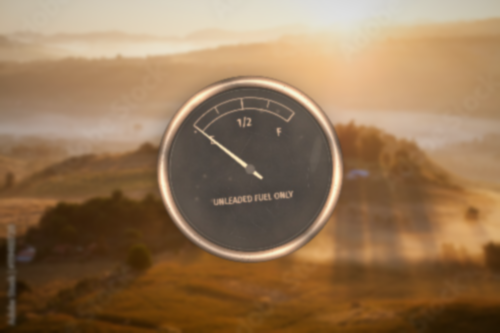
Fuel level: 0
